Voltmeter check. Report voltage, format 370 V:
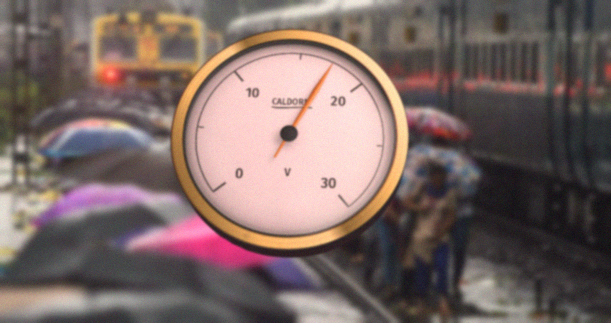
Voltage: 17.5 V
